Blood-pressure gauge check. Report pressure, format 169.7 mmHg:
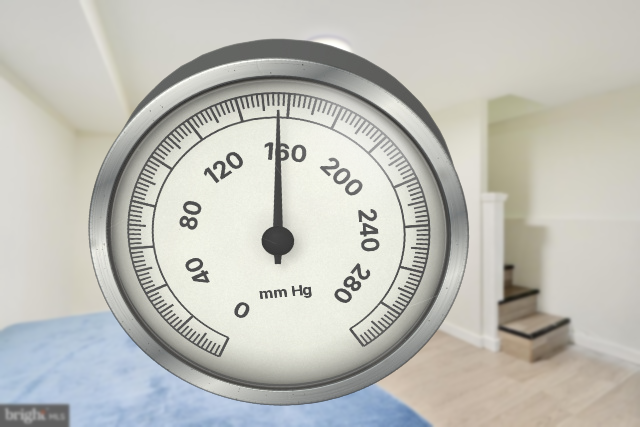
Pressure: 156 mmHg
